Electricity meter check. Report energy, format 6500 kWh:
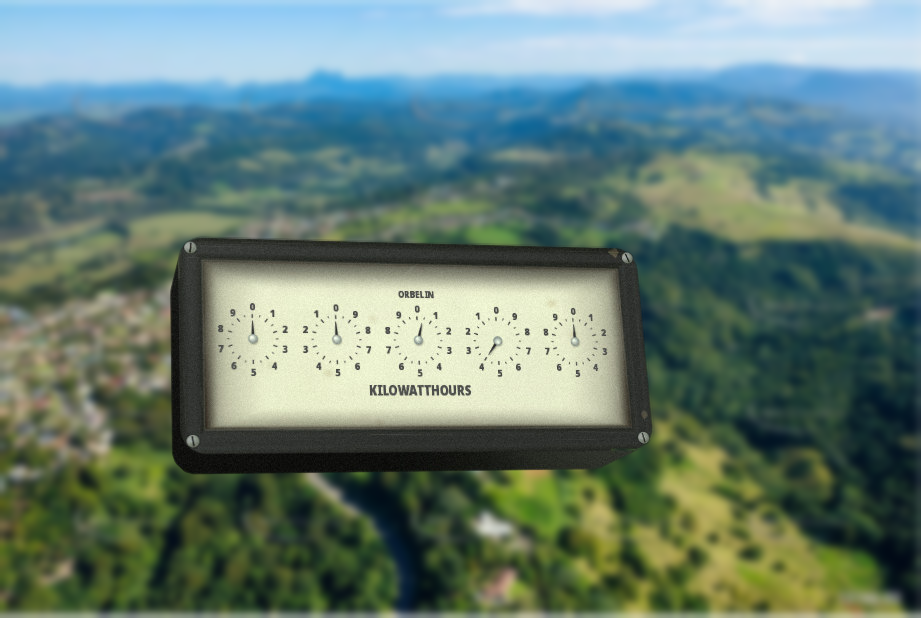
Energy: 40 kWh
